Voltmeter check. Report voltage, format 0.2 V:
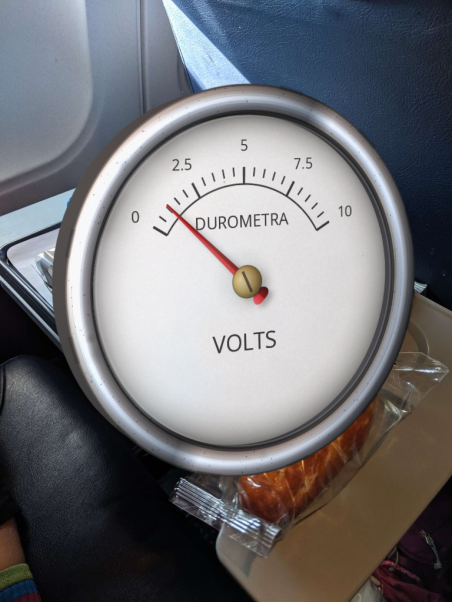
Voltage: 1 V
